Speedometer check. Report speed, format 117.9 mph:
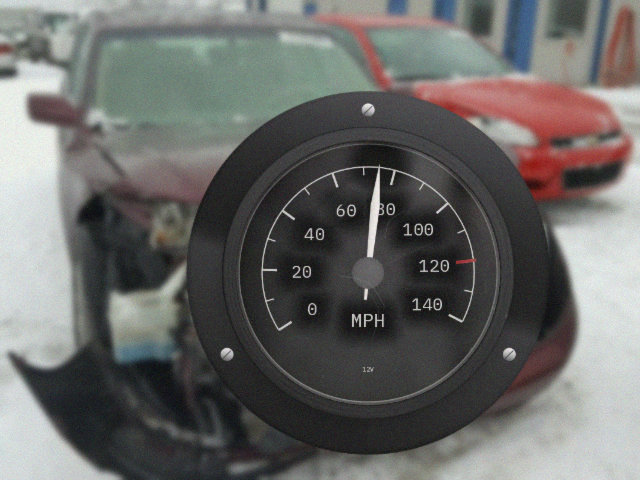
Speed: 75 mph
